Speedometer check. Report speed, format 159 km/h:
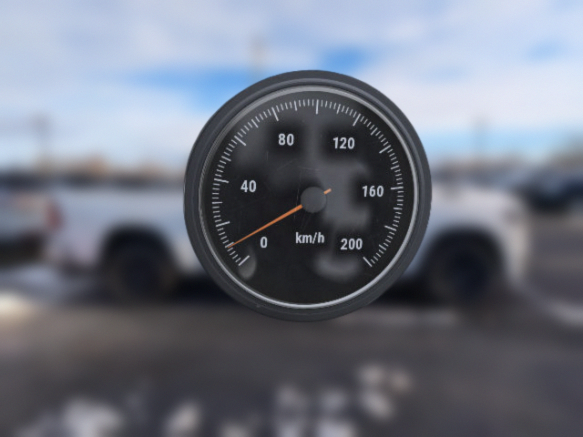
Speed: 10 km/h
